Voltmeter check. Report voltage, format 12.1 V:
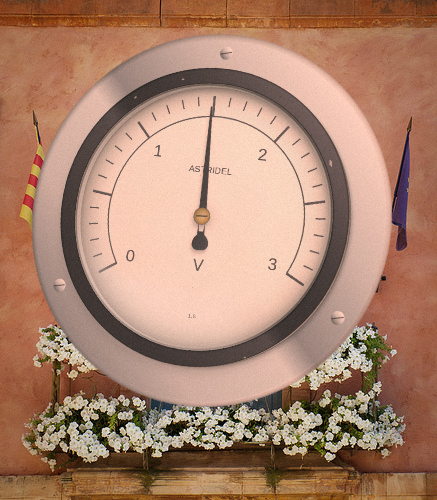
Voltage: 1.5 V
